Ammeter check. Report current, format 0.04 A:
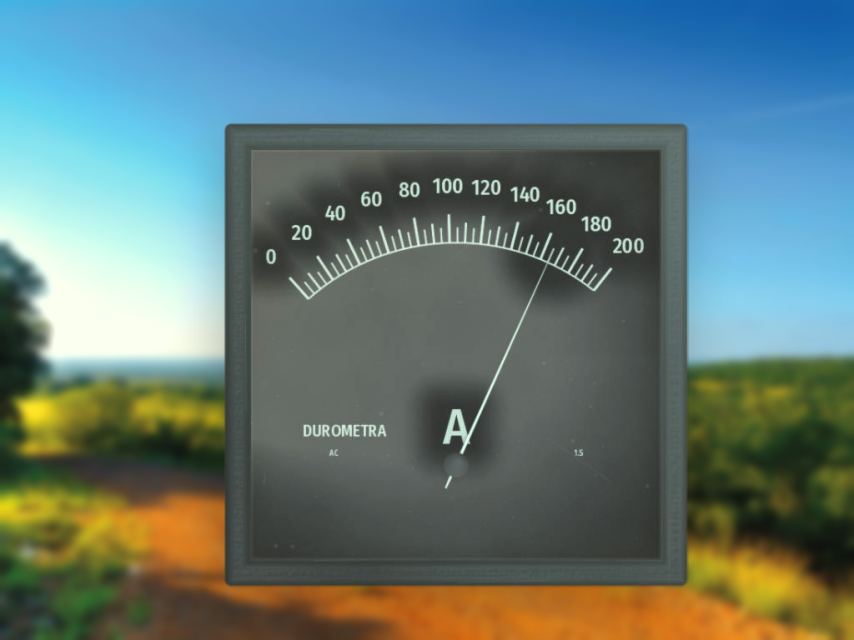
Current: 165 A
